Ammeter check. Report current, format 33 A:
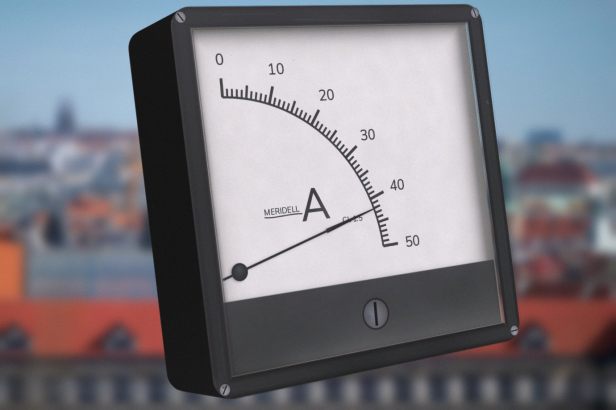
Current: 42 A
